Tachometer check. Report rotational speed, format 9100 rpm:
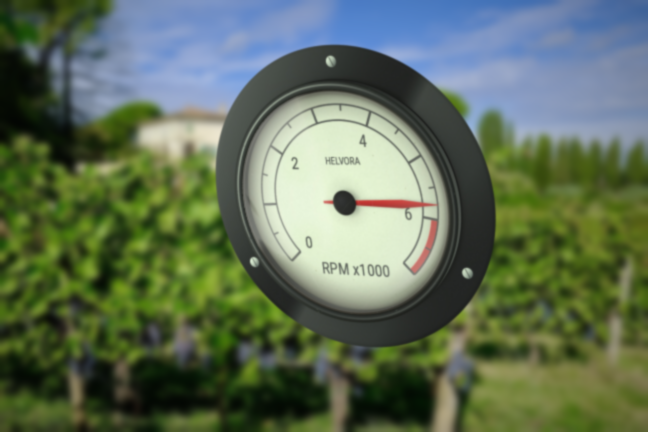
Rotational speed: 5750 rpm
